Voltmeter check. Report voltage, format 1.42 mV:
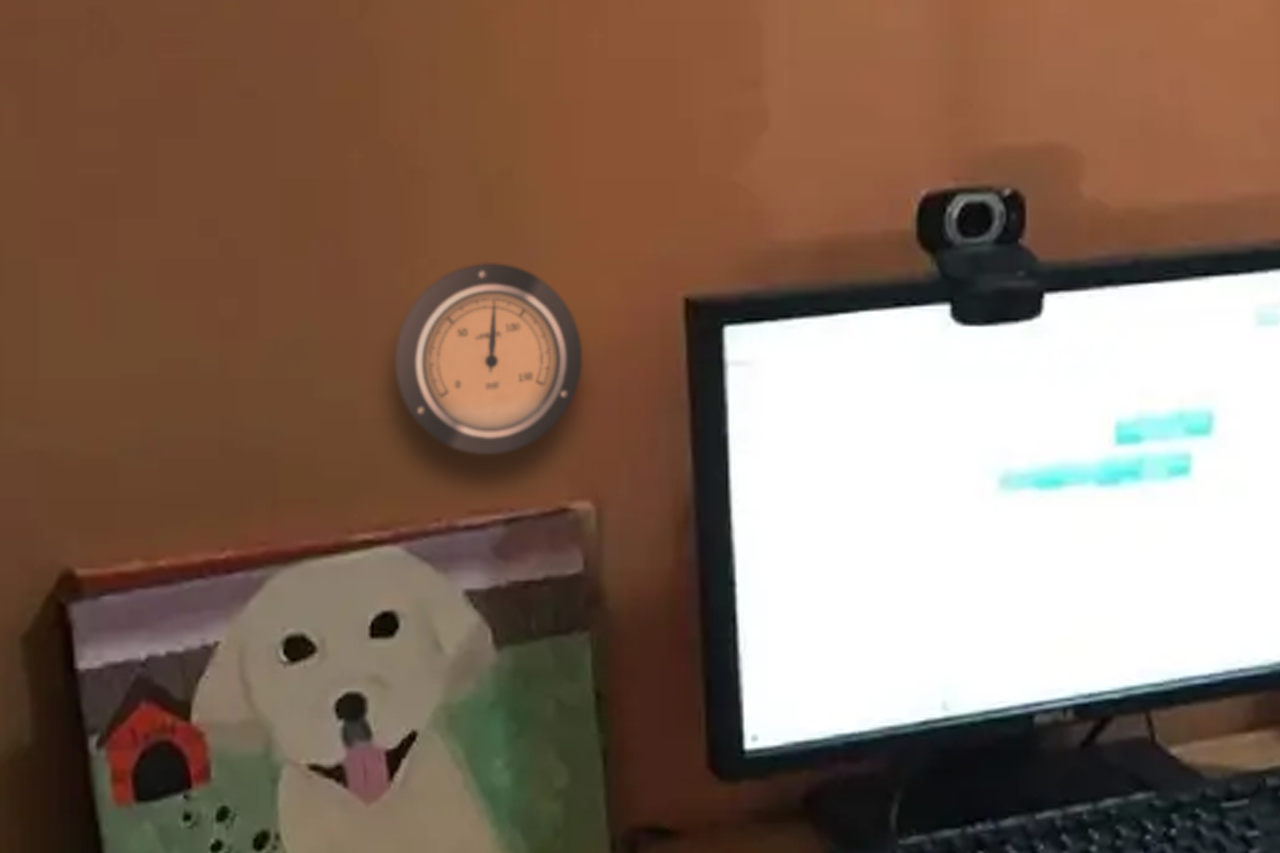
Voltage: 80 mV
